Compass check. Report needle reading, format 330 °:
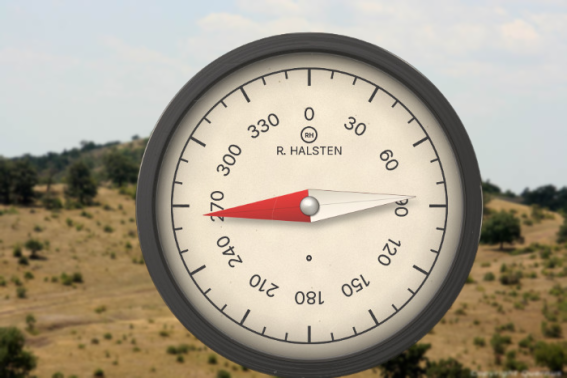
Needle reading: 265 °
